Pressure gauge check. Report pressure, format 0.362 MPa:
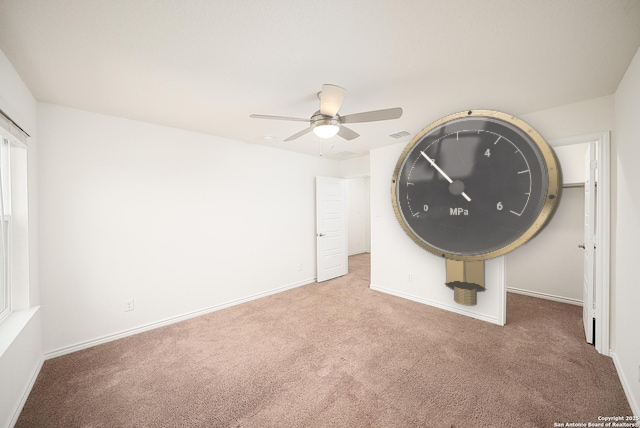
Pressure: 2 MPa
